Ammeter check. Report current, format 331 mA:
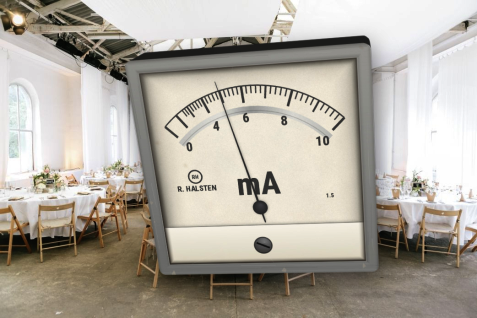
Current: 5 mA
